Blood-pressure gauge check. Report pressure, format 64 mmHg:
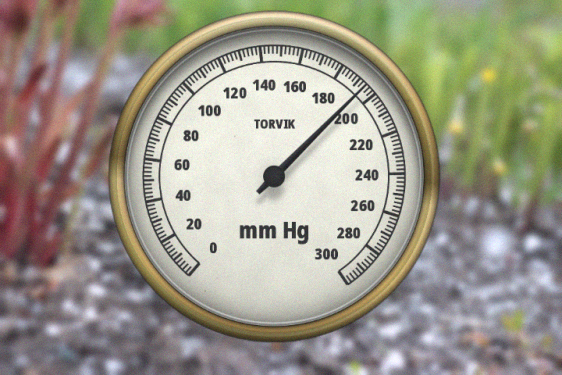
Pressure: 194 mmHg
